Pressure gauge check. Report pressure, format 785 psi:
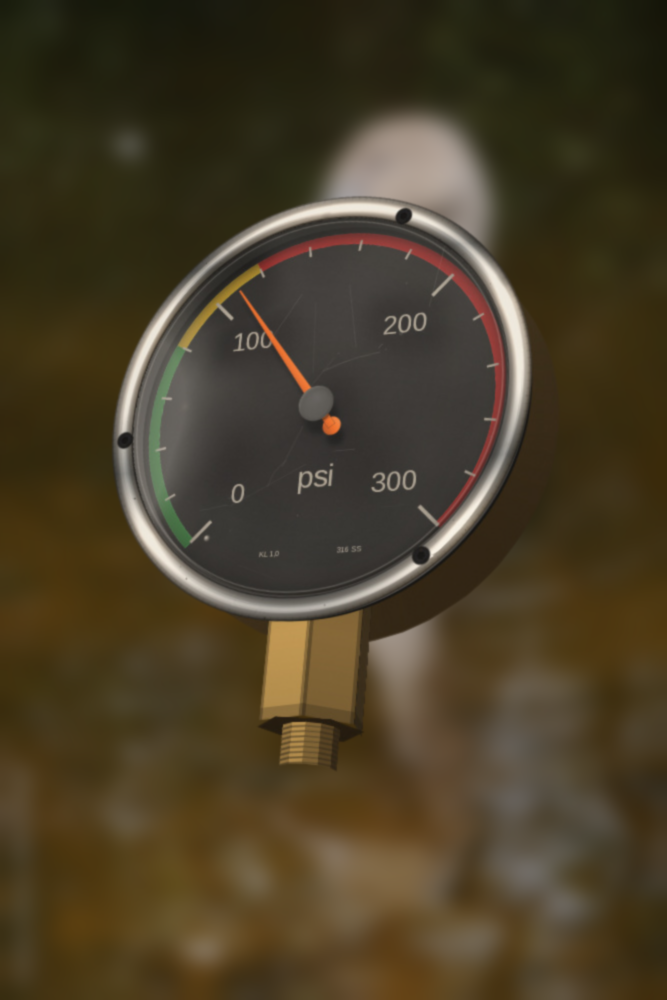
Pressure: 110 psi
